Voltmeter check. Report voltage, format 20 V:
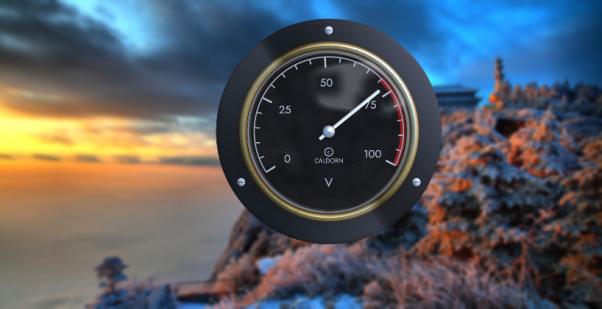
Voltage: 72.5 V
